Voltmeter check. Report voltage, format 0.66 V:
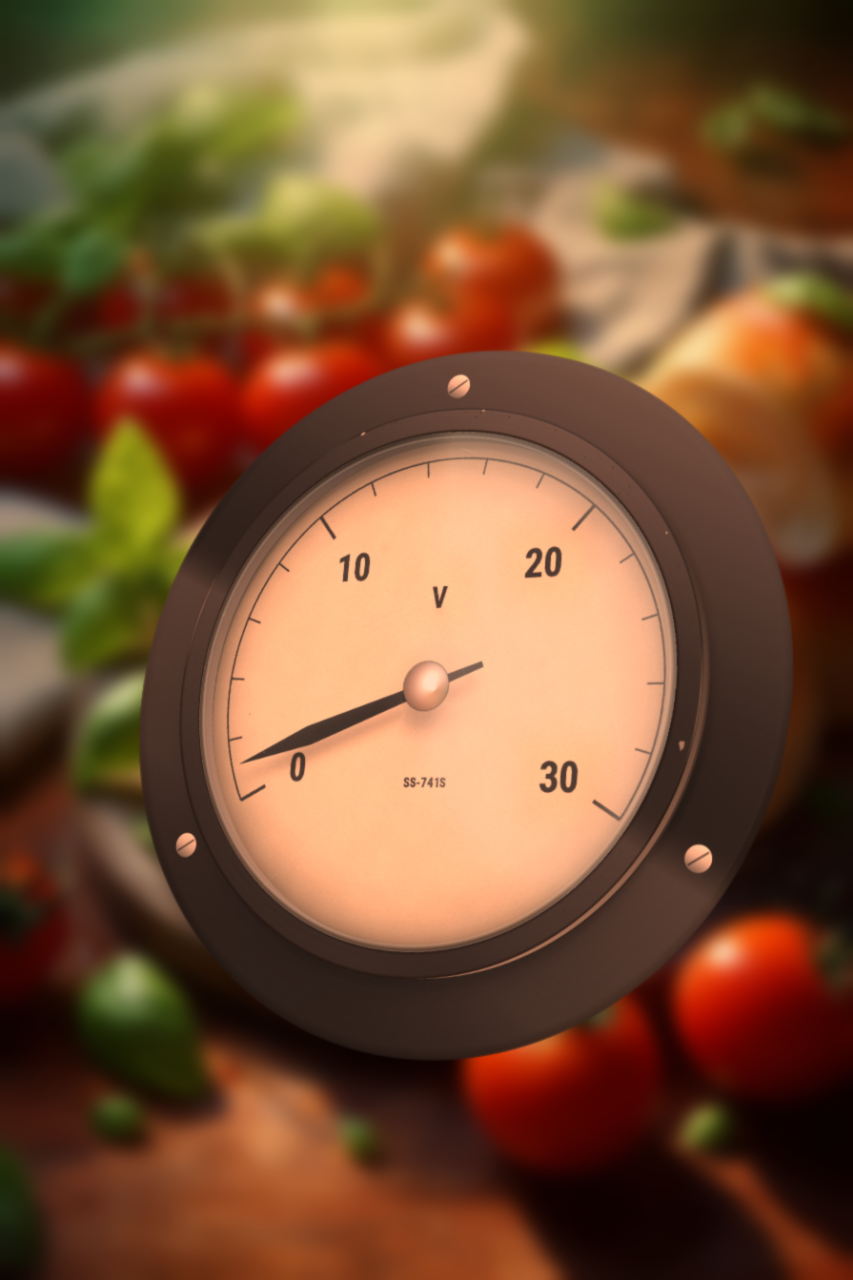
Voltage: 1 V
